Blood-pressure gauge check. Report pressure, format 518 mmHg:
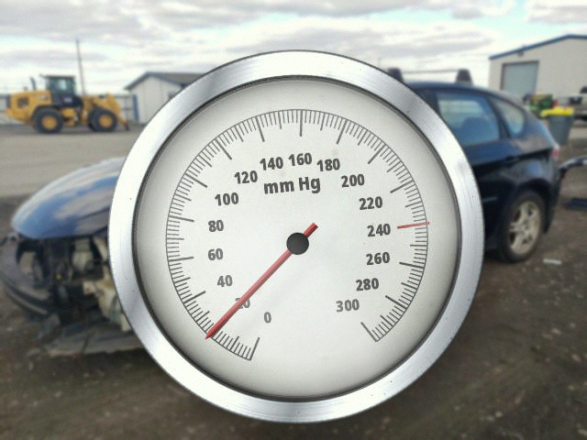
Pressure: 22 mmHg
